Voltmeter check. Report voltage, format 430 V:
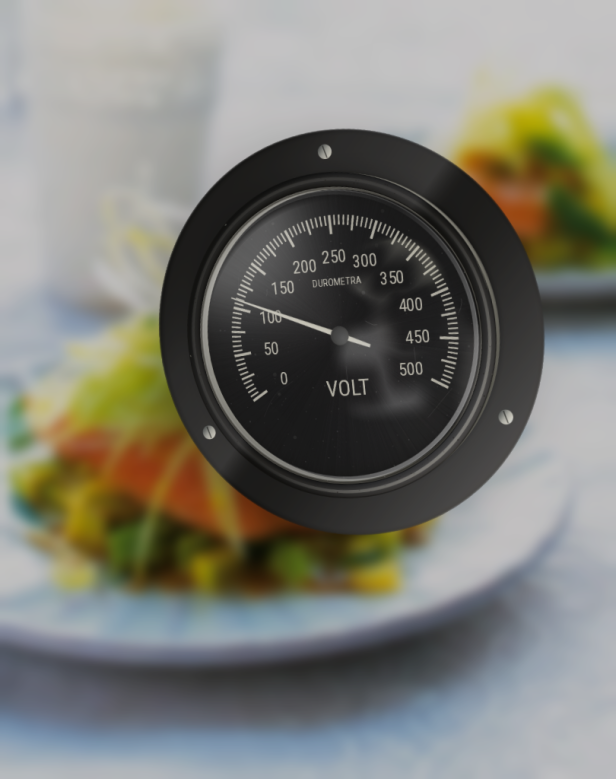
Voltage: 110 V
